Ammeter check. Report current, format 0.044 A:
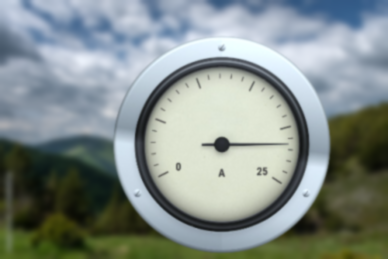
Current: 21.5 A
